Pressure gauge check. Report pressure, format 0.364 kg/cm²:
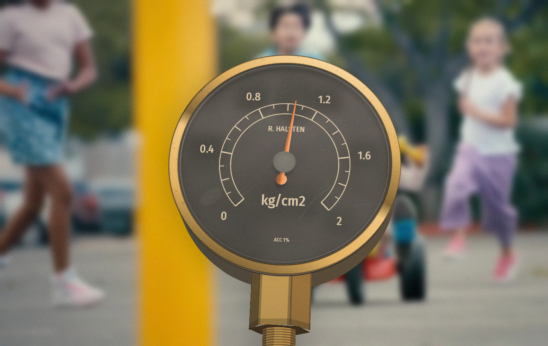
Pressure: 1.05 kg/cm²
